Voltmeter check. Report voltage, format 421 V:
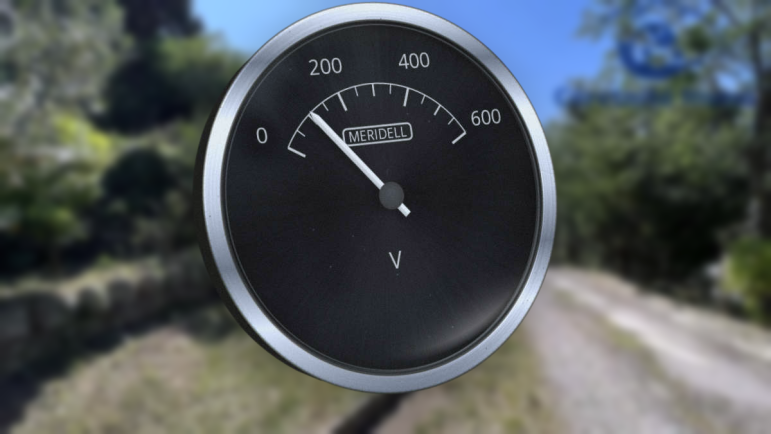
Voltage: 100 V
